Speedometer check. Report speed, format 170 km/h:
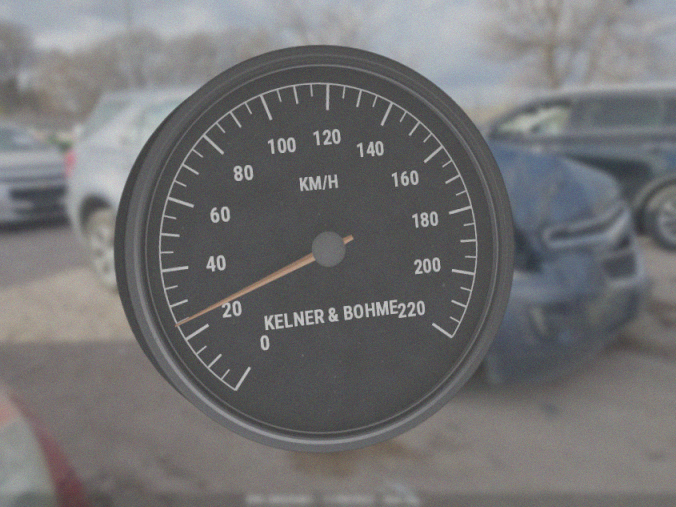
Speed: 25 km/h
